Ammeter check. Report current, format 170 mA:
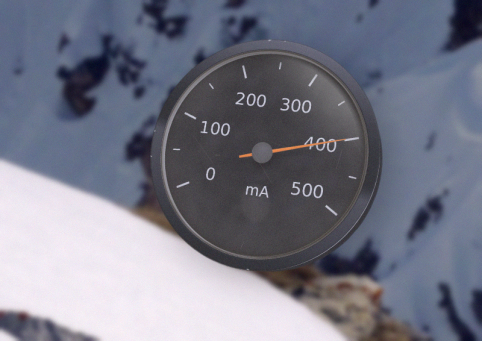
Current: 400 mA
